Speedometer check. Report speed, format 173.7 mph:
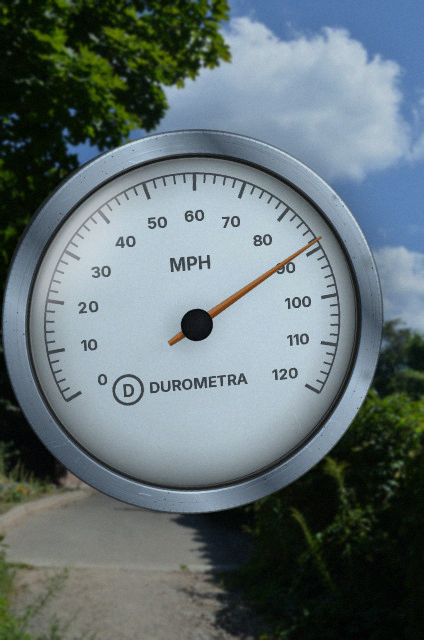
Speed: 88 mph
